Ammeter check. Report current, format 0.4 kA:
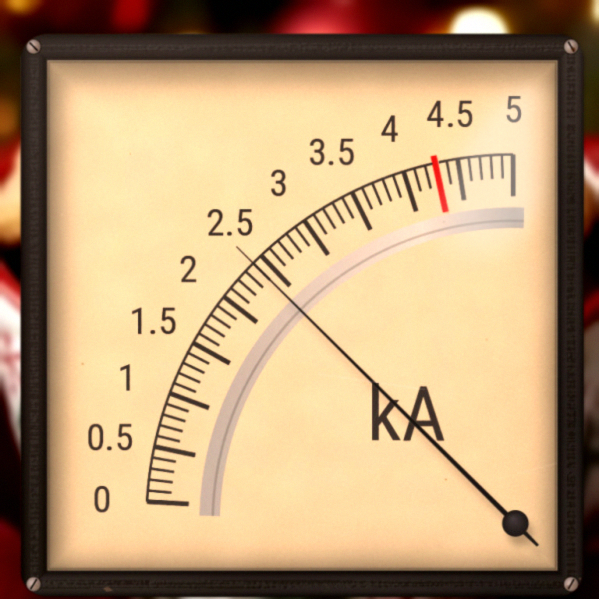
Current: 2.4 kA
